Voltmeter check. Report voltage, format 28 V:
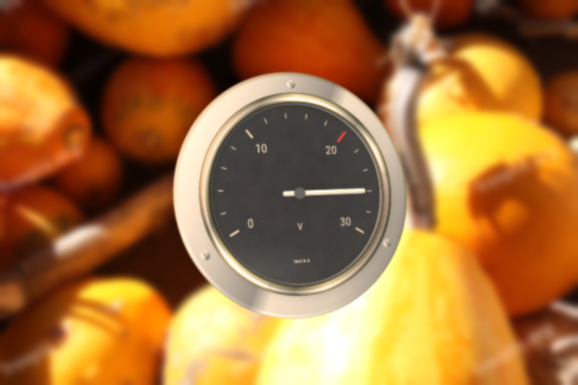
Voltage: 26 V
